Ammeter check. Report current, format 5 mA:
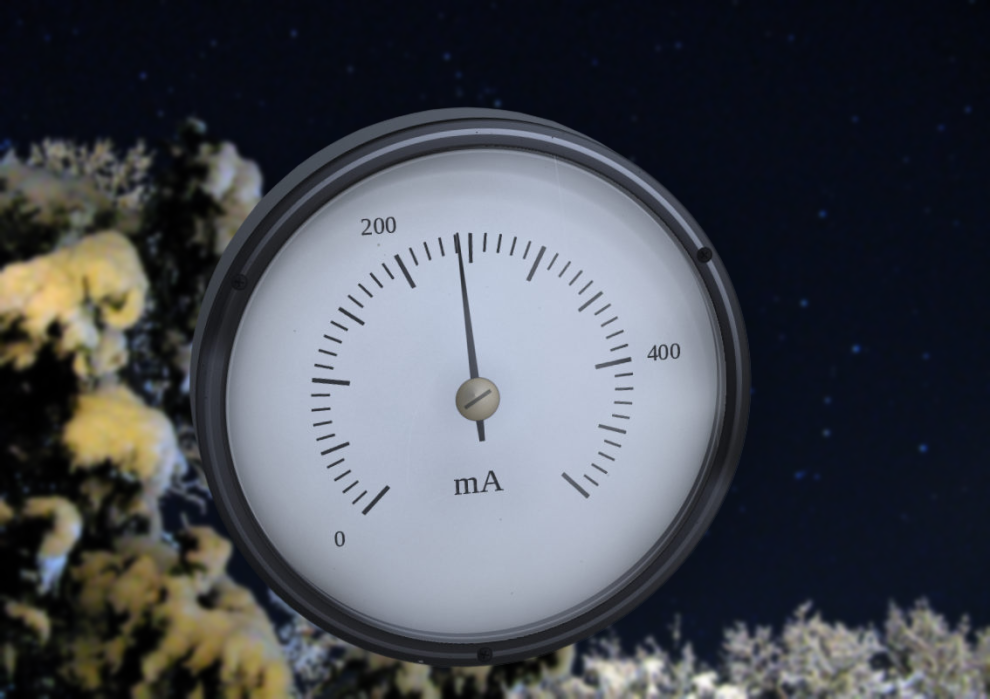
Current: 240 mA
